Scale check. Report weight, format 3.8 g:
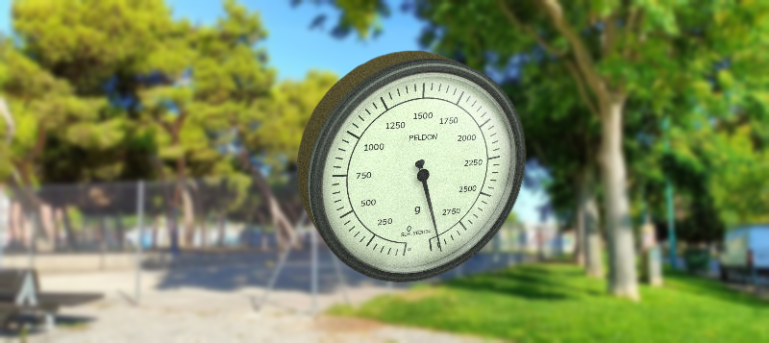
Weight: 2950 g
